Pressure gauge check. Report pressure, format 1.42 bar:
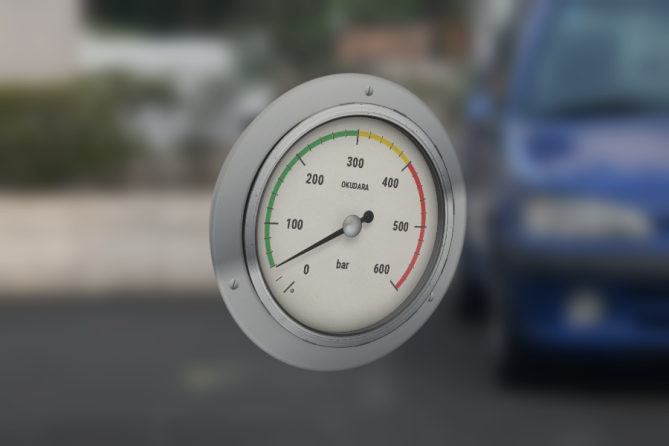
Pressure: 40 bar
